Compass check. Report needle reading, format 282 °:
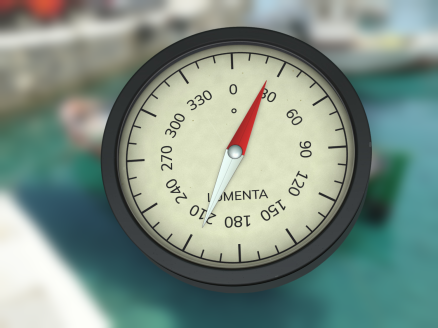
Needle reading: 25 °
